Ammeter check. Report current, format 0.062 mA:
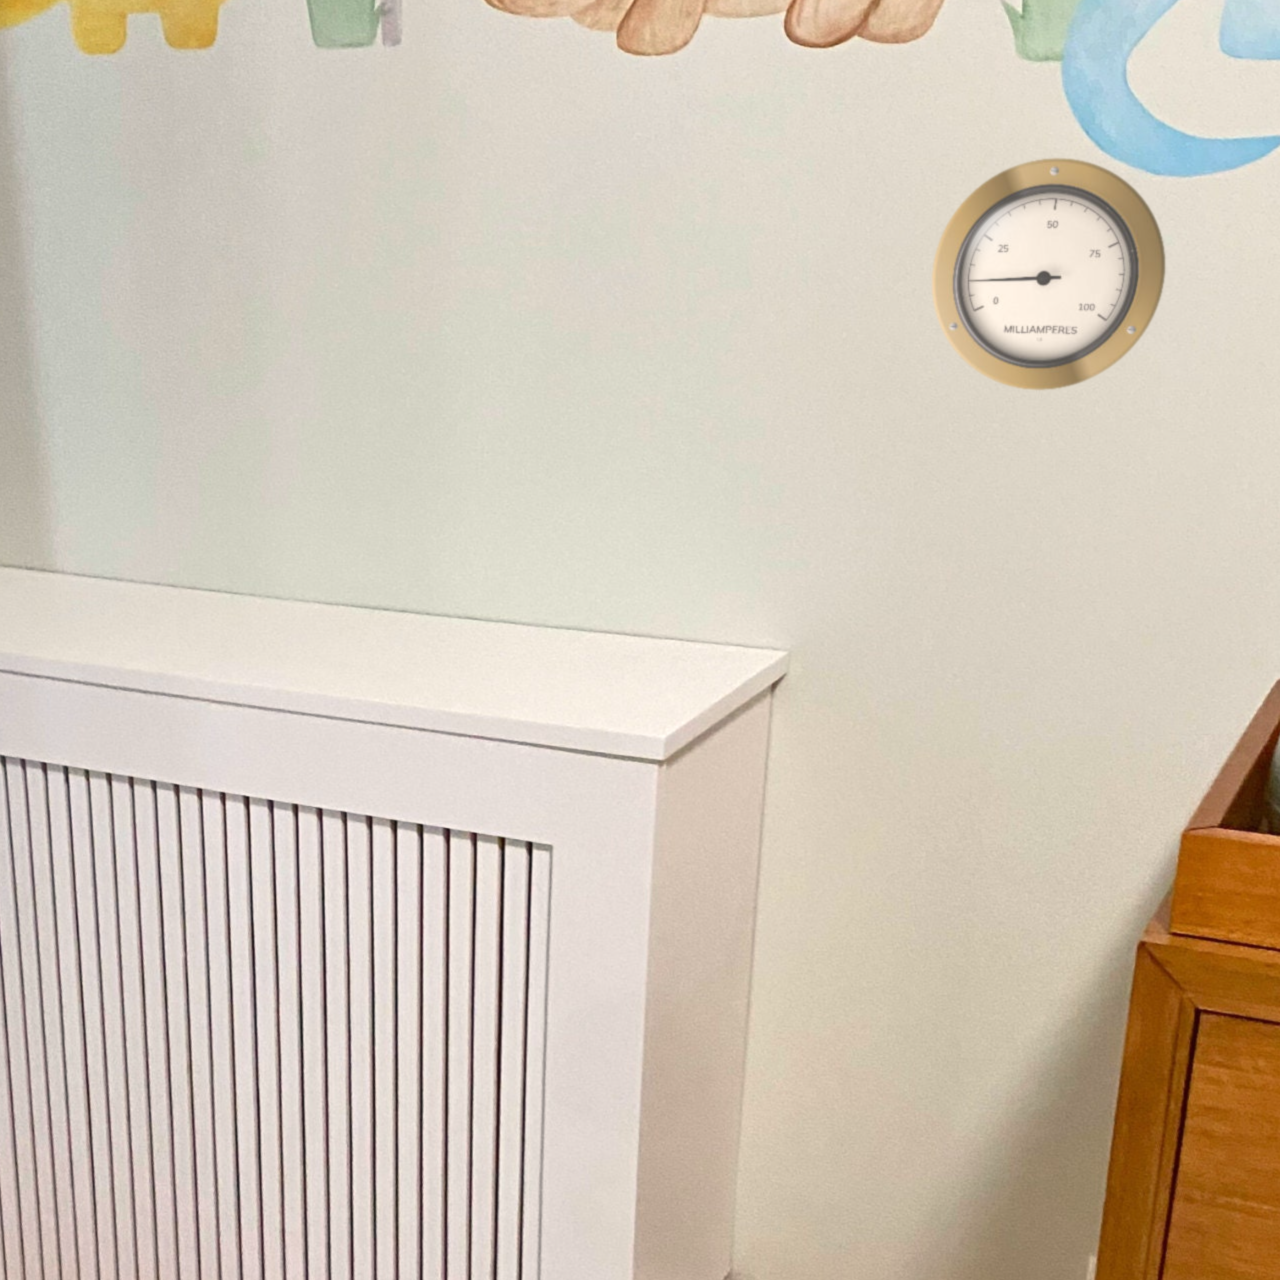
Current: 10 mA
